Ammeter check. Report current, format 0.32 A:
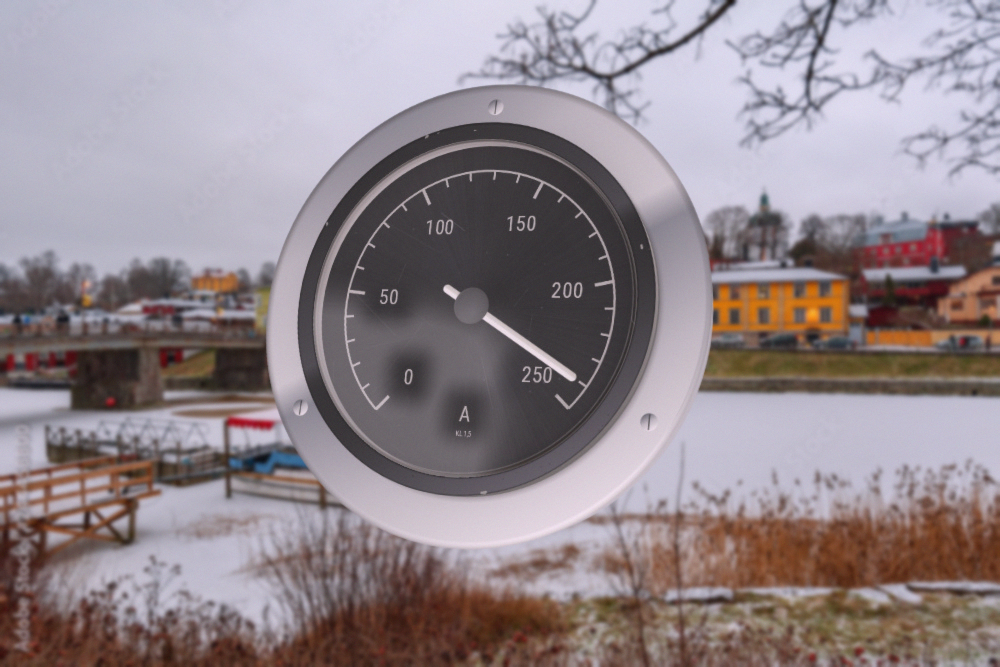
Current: 240 A
